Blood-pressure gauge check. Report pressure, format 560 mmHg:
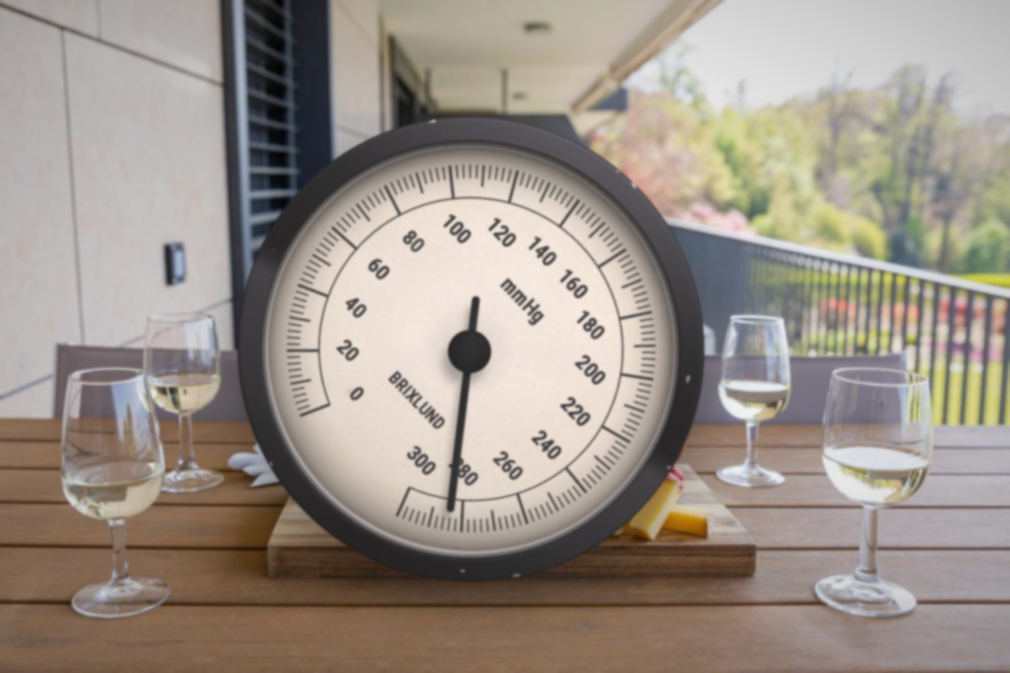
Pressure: 284 mmHg
